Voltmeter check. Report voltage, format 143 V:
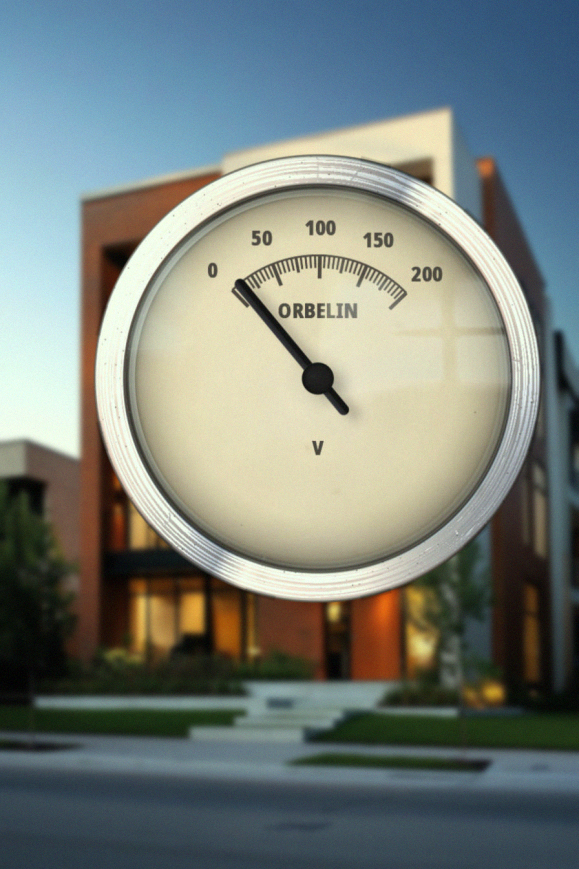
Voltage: 10 V
